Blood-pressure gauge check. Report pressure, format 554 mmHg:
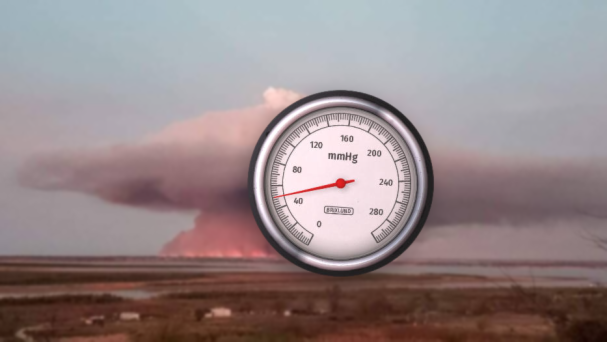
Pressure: 50 mmHg
